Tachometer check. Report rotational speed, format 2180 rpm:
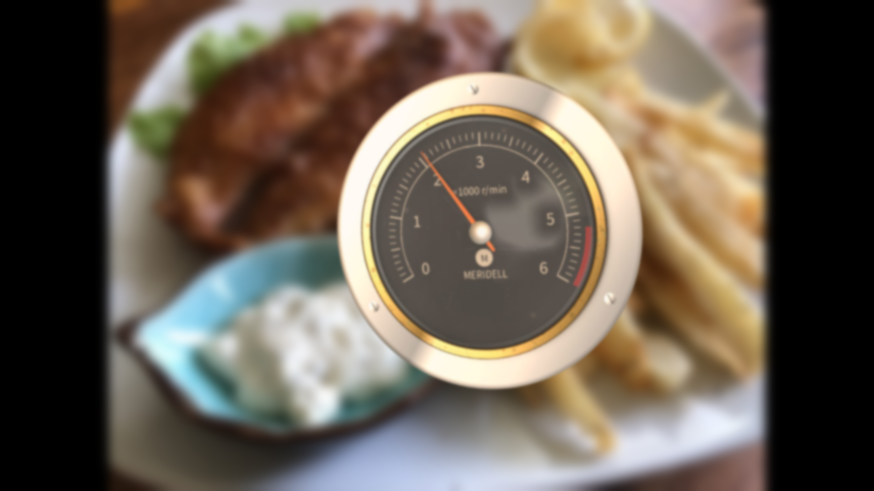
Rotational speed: 2100 rpm
